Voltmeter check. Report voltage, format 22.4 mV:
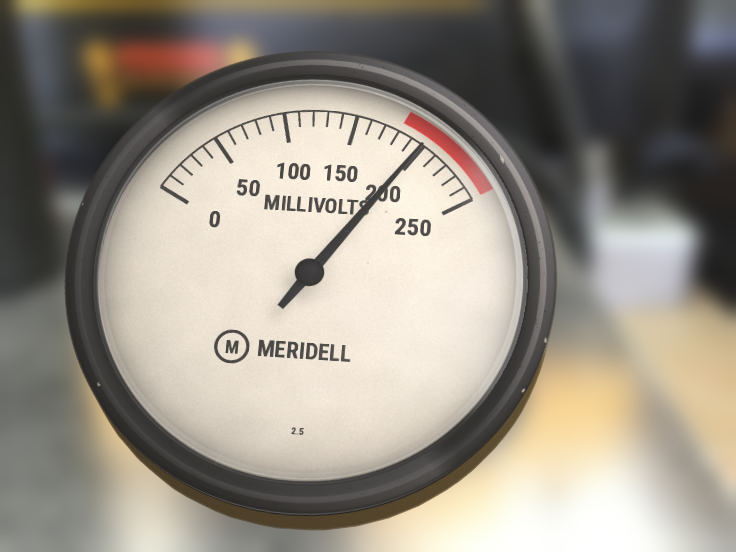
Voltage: 200 mV
